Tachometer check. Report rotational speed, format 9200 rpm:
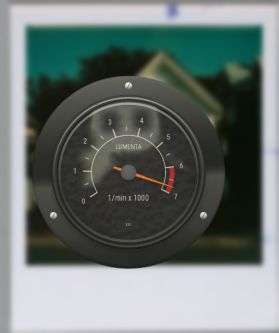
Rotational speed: 6750 rpm
